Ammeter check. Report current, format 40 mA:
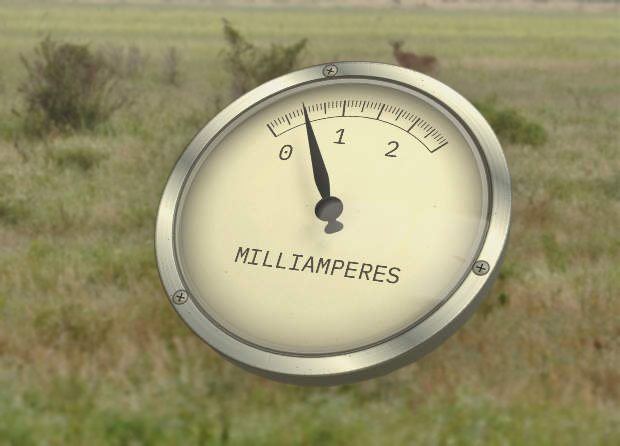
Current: 0.5 mA
